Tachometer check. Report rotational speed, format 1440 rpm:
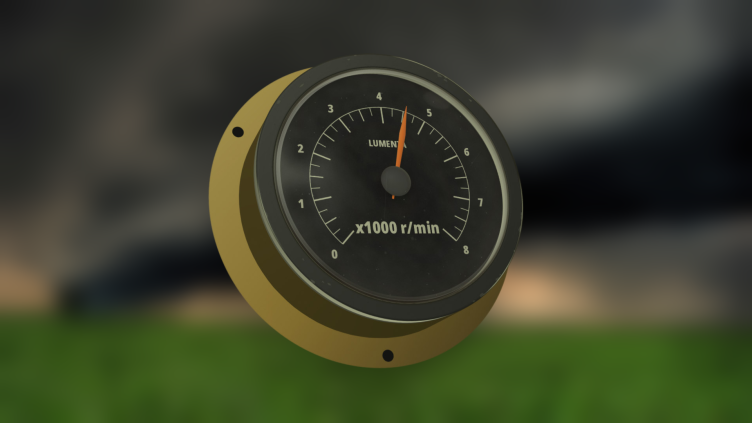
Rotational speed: 4500 rpm
